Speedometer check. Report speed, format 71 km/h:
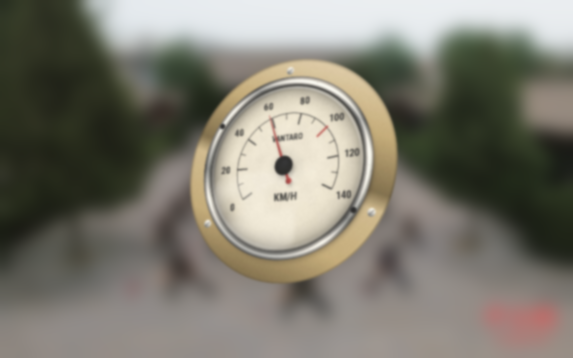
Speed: 60 km/h
